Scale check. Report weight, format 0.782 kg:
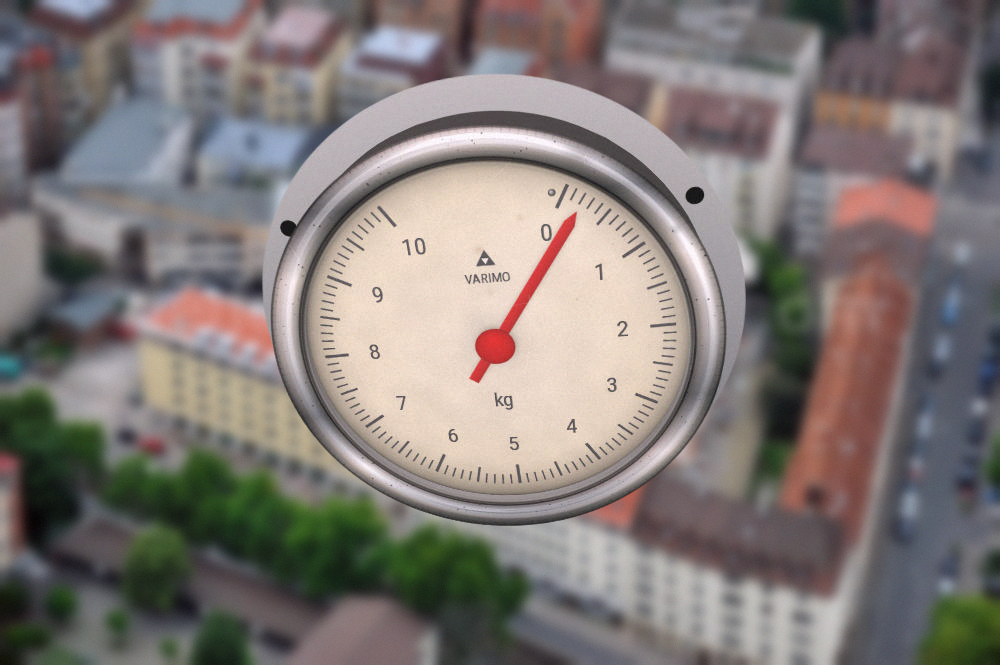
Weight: 0.2 kg
